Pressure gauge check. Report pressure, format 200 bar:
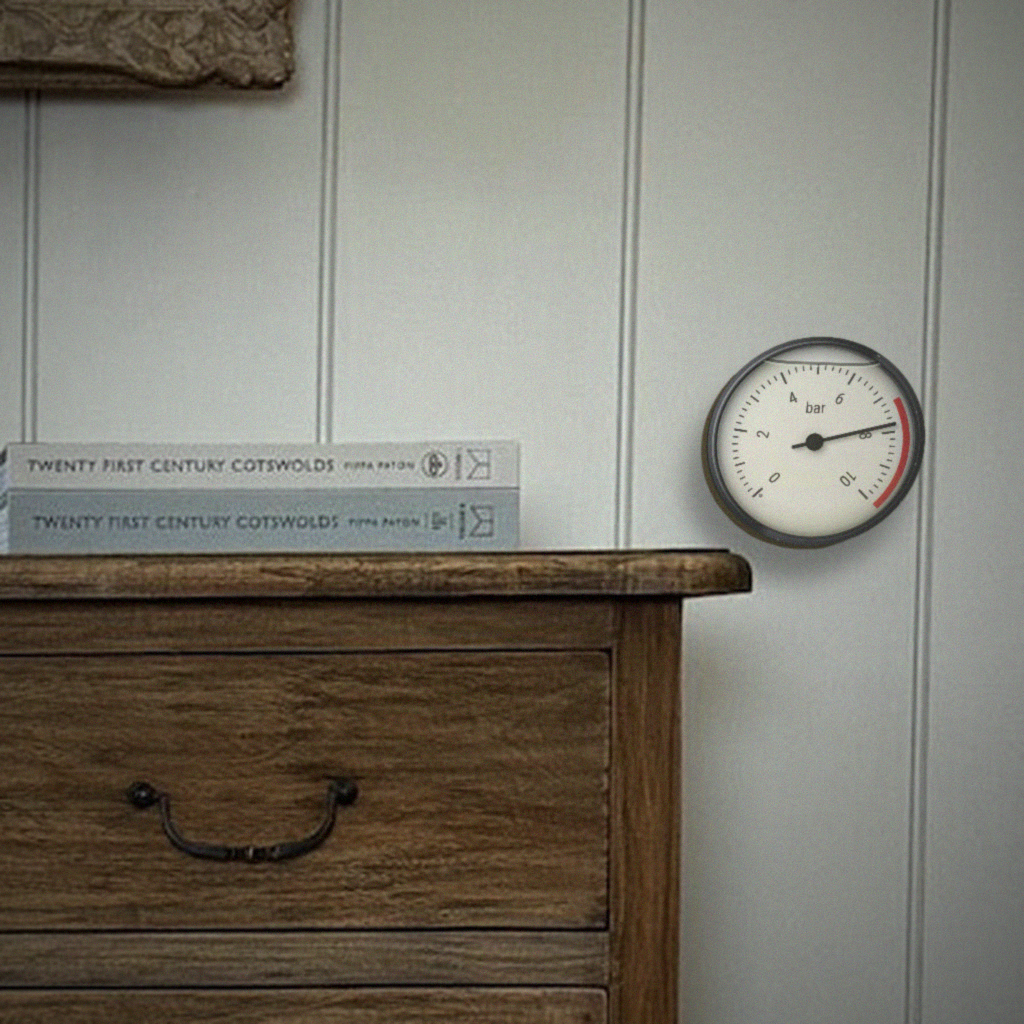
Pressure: 7.8 bar
